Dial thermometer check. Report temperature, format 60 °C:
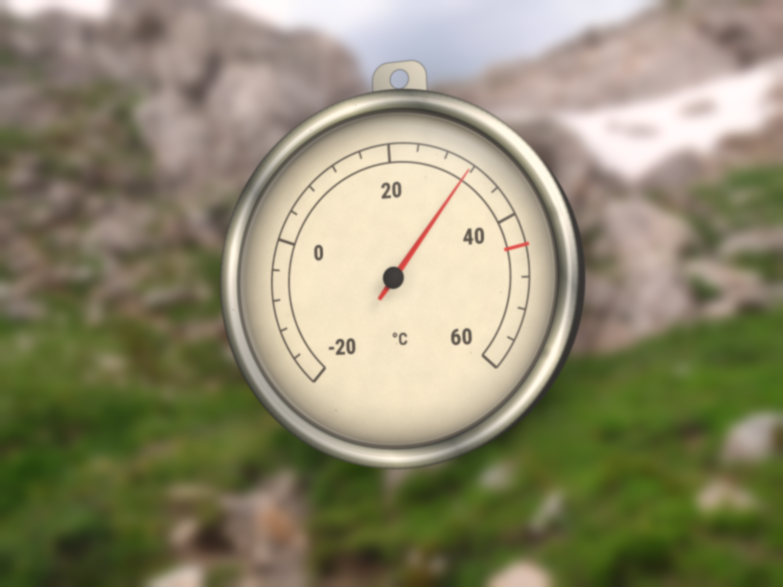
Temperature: 32 °C
